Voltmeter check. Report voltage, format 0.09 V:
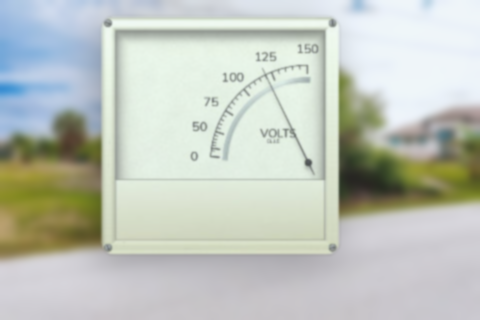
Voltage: 120 V
